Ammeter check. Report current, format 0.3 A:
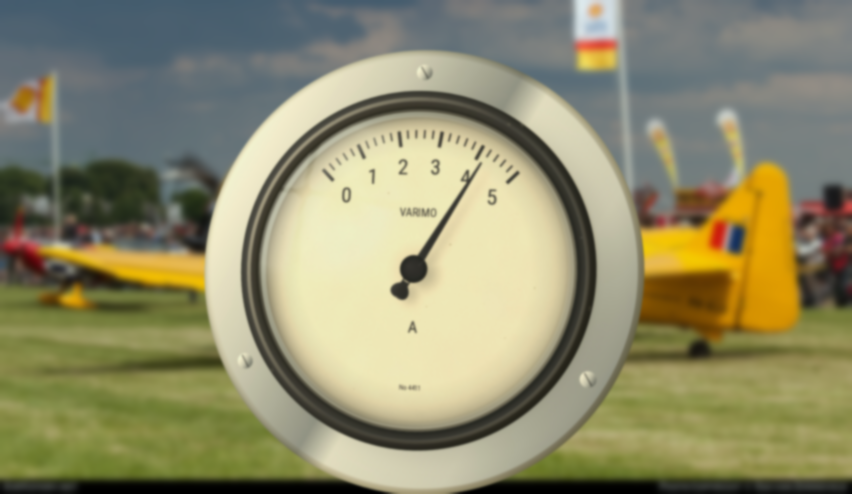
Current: 4.2 A
